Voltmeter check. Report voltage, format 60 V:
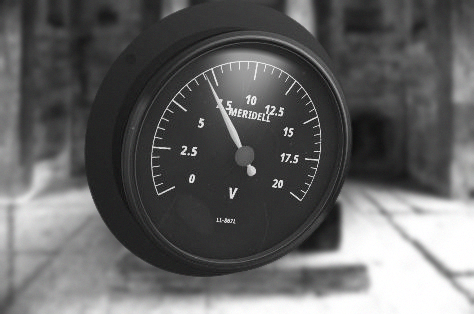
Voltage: 7 V
